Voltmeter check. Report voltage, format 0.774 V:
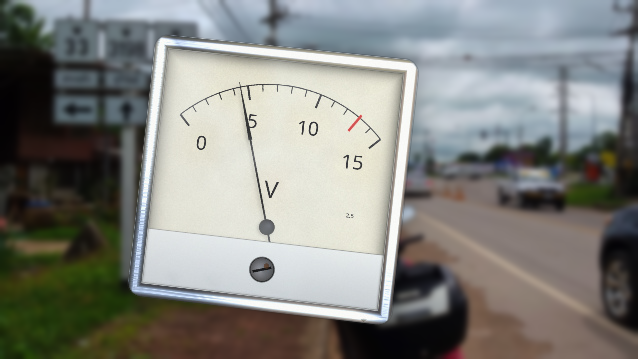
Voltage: 4.5 V
